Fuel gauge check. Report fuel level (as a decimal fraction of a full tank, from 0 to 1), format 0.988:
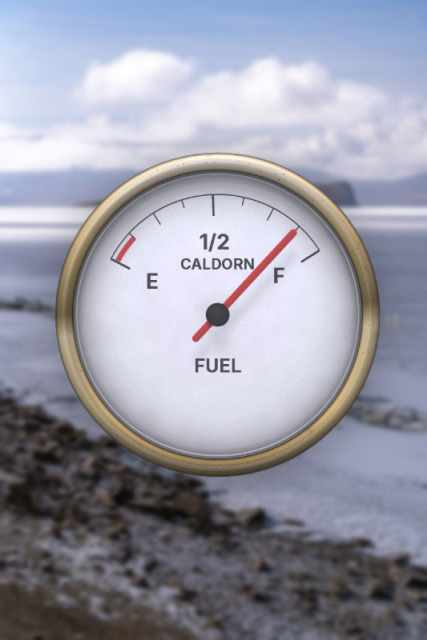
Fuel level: 0.875
